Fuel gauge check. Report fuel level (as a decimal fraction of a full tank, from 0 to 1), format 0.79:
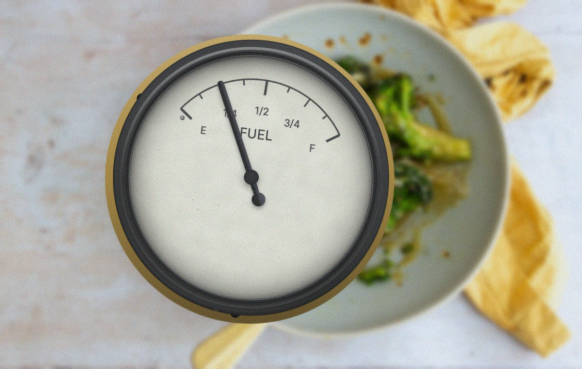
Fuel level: 0.25
